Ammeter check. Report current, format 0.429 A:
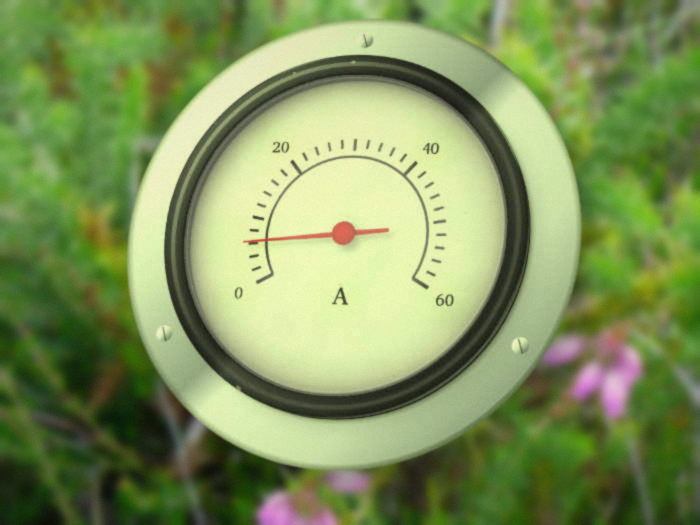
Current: 6 A
